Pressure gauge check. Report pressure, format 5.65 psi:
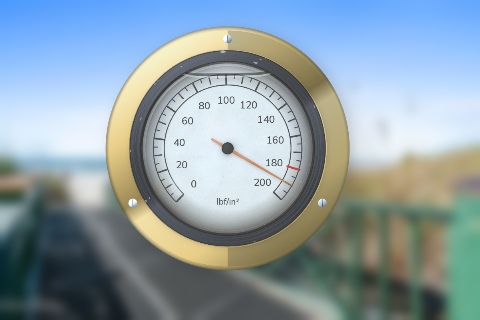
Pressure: 190 psi
